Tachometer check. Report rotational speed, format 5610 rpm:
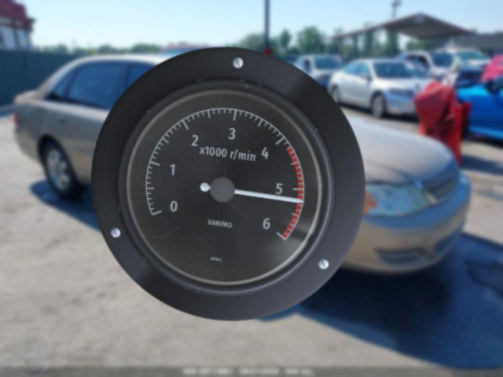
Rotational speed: 5200 rpm
